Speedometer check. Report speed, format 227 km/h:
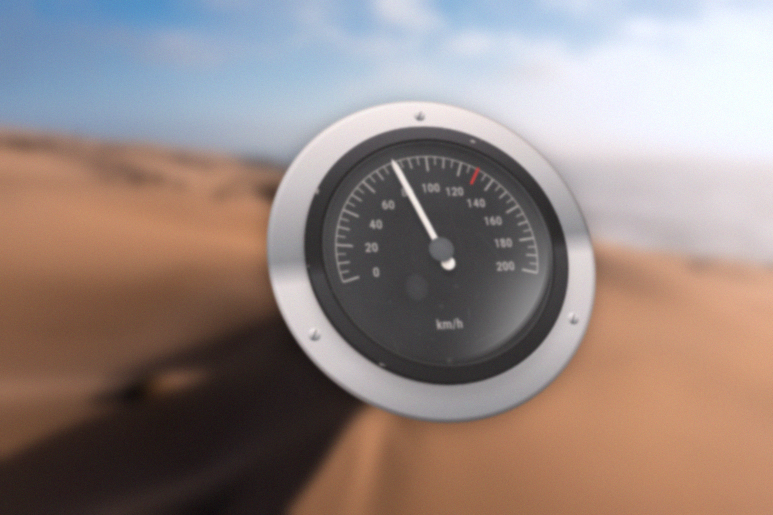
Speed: 80 km/h
